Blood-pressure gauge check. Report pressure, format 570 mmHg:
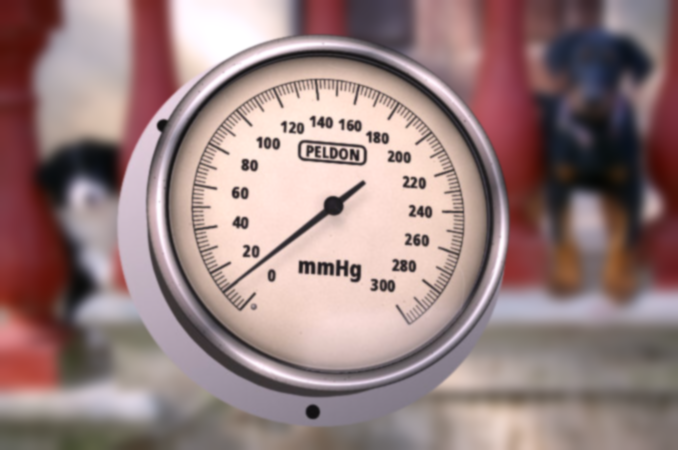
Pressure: 10 mmHg
